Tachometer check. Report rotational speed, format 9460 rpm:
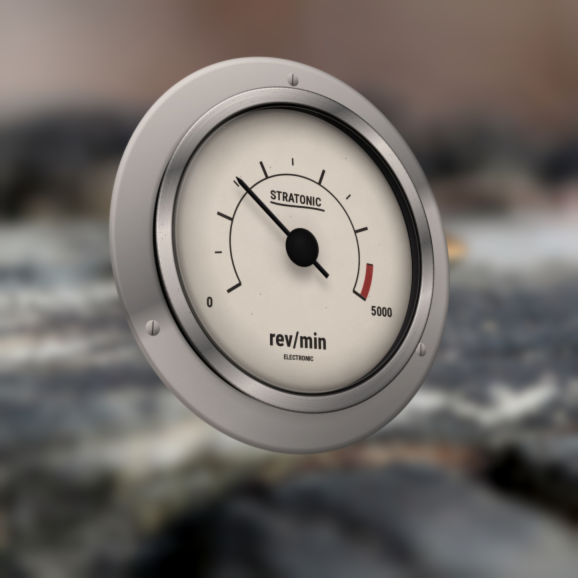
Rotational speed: 1500 rpm
